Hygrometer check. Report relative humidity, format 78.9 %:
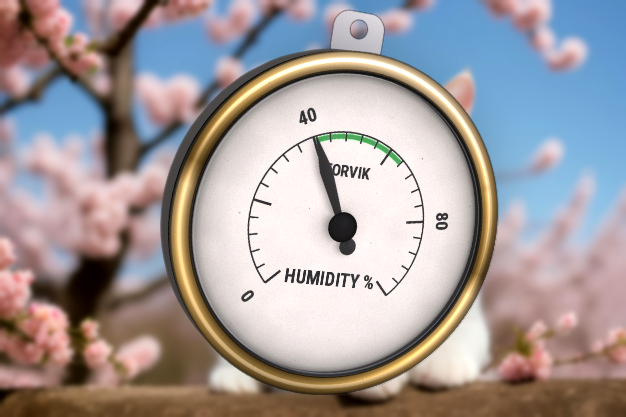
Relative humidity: 40 %
